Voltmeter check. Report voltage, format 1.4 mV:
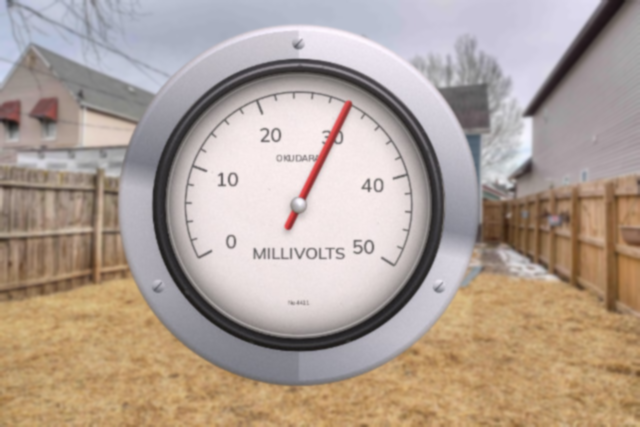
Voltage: 30 mV
